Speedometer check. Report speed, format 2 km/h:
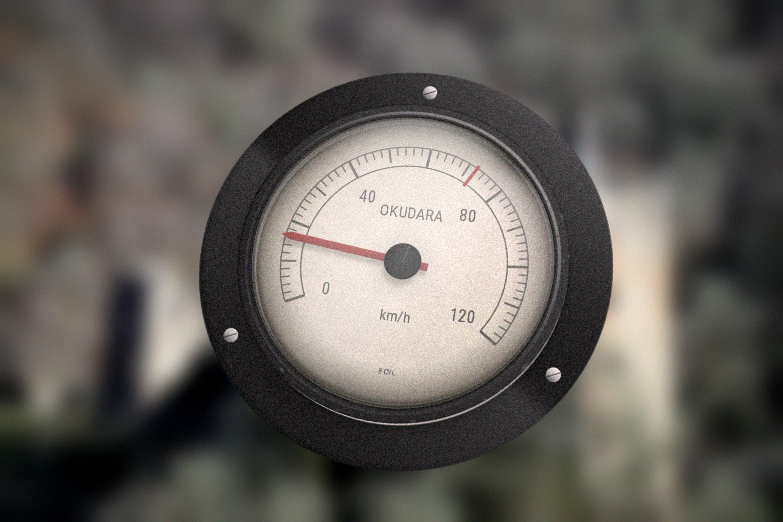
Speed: 16 km/h
